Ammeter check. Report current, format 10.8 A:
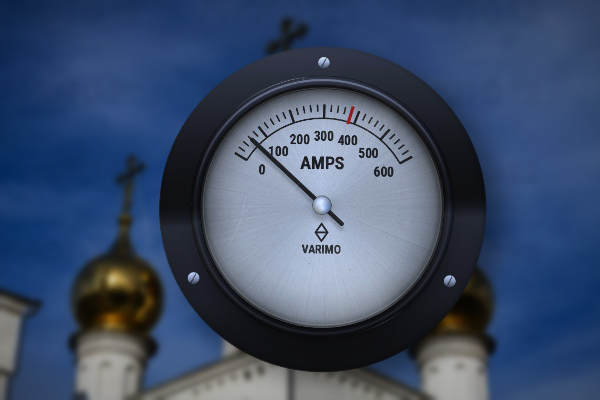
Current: 60 A
